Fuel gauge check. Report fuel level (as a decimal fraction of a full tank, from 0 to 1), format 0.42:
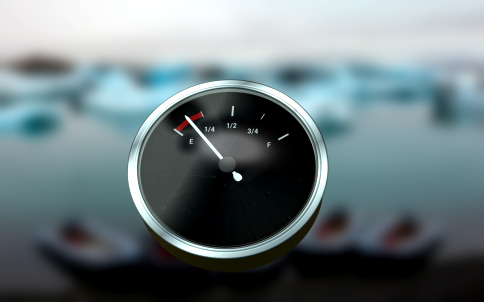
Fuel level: 0.125
